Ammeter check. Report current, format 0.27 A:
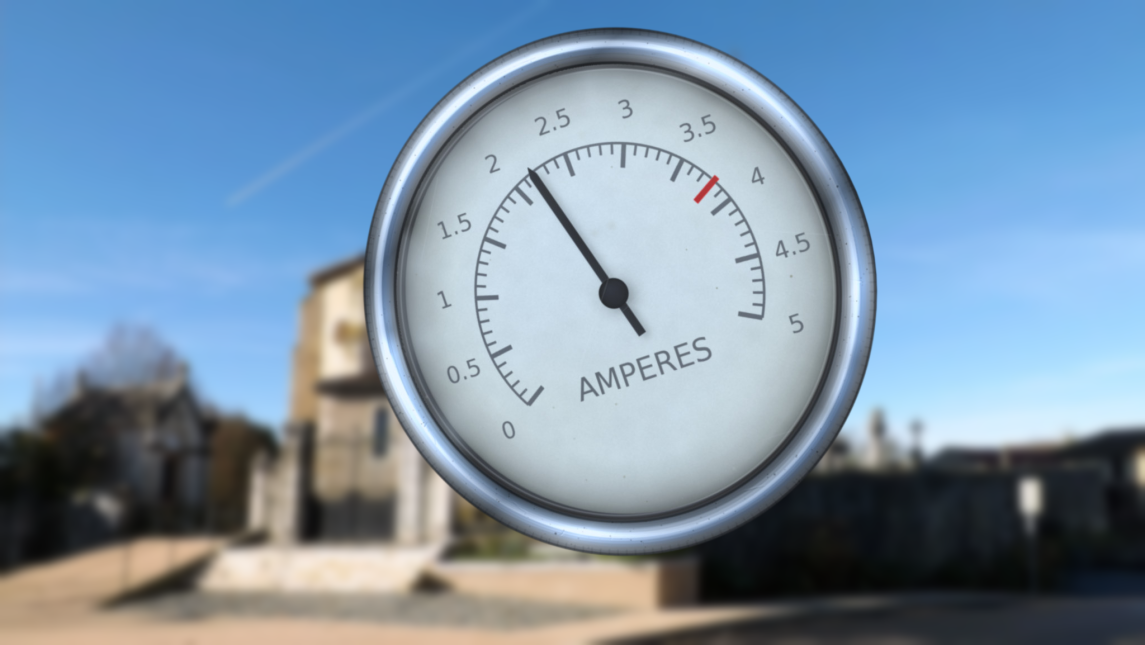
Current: 2.2 A
